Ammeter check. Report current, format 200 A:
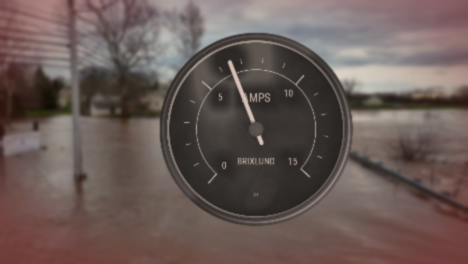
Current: 6.5 A
